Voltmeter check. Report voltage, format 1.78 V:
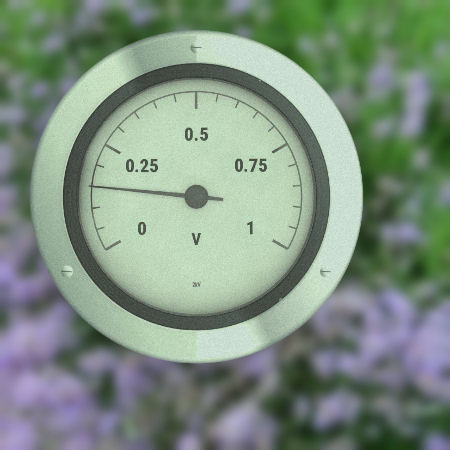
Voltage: 0.15 V
